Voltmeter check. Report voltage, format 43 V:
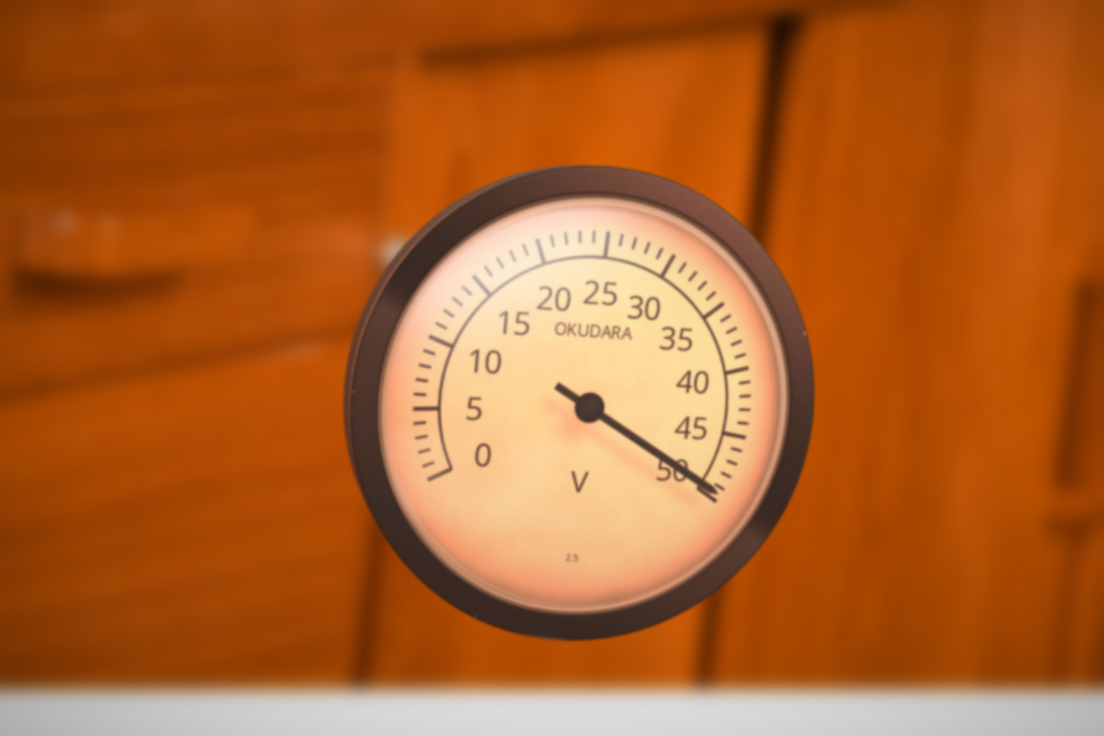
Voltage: 49.5 V
